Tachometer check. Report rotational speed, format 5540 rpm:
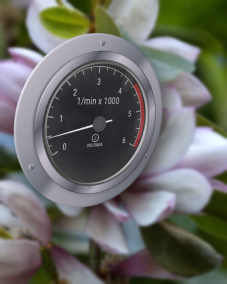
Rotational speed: 500 rpm
